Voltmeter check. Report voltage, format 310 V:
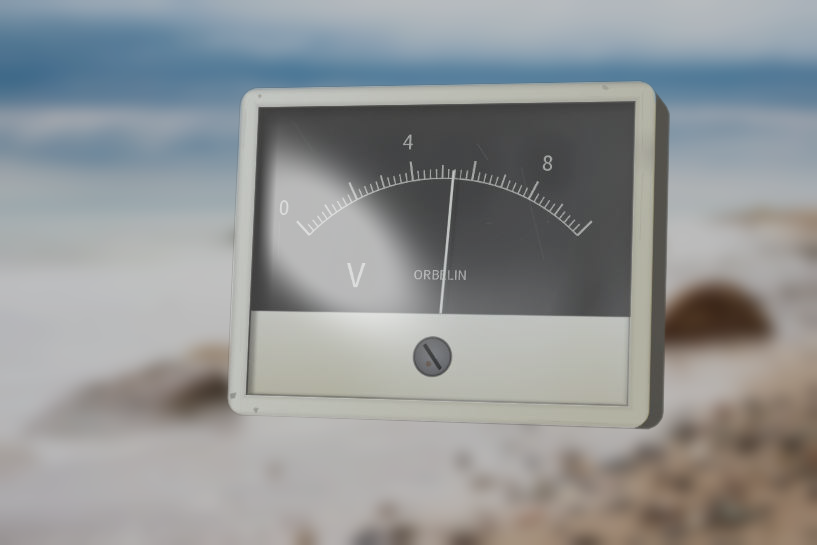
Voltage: 5.4 V
